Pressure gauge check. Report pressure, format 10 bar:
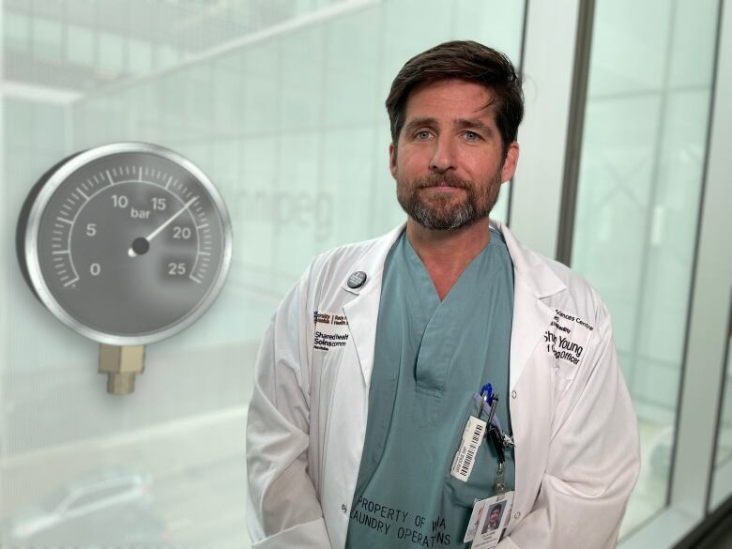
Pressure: 17.5 bar
